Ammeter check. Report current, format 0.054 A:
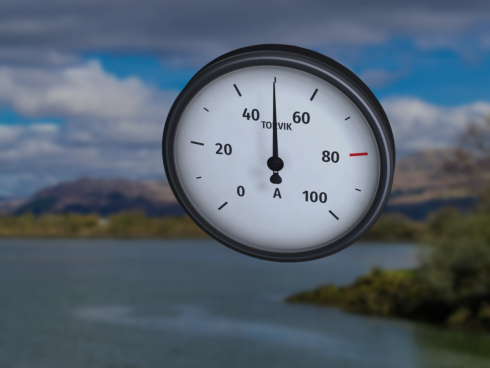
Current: 50 A
